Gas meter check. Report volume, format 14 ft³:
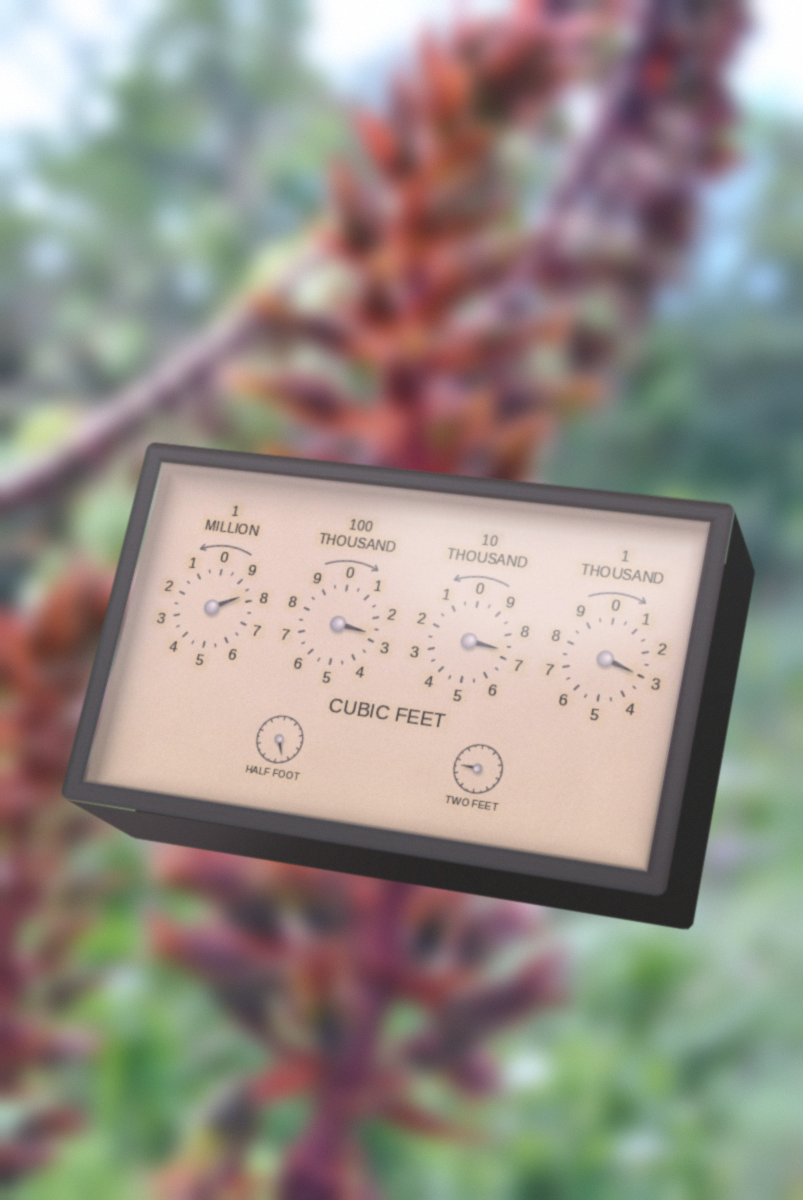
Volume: 827300 ft³
